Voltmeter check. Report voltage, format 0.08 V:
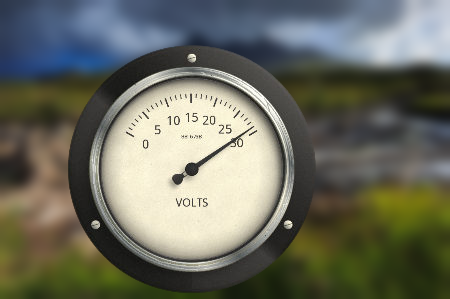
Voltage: 29 V
